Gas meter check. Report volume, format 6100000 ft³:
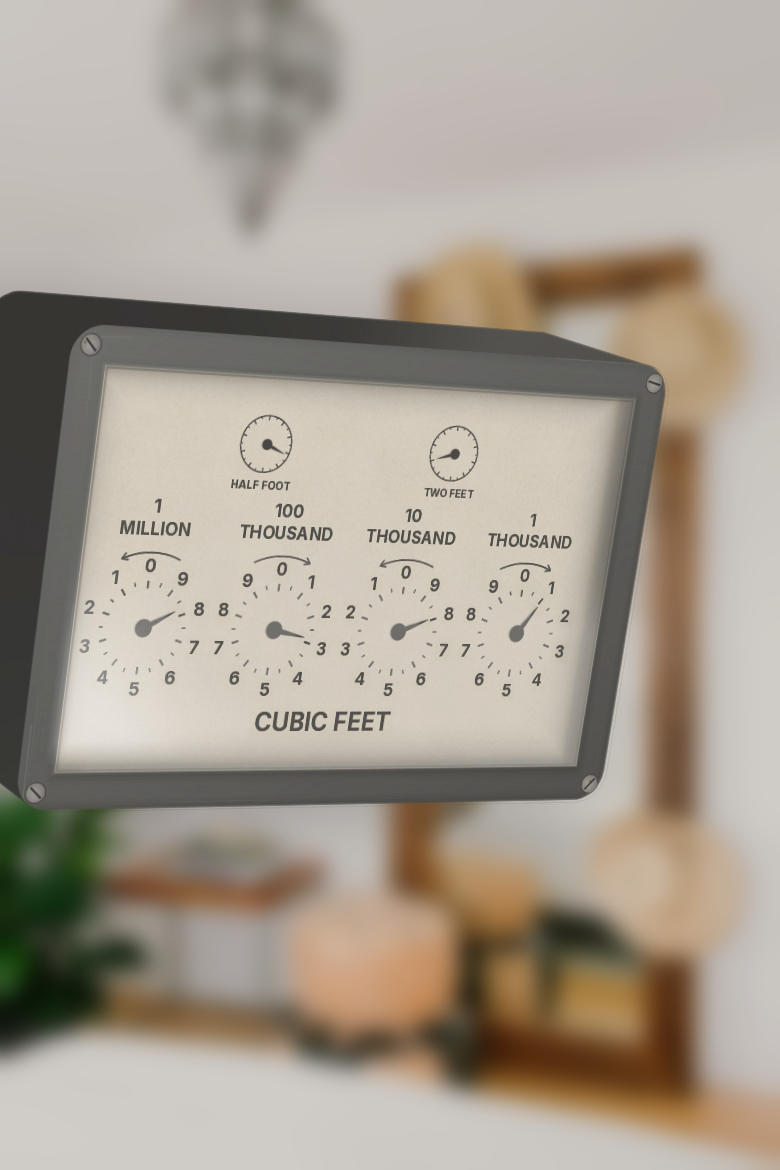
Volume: 828100 ft³
